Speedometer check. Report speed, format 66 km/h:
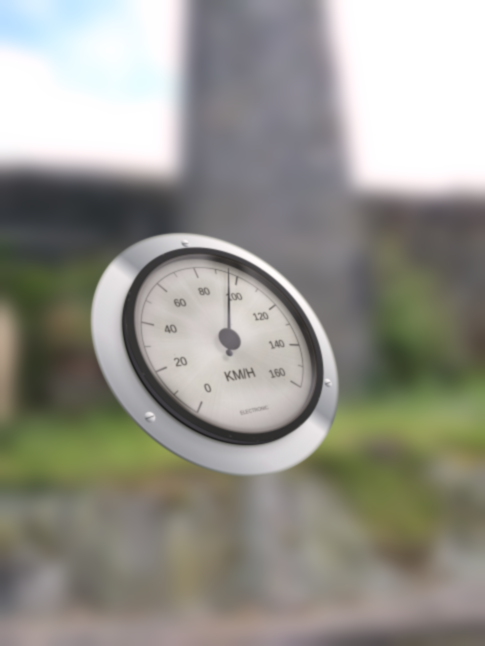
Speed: 95 km/h
